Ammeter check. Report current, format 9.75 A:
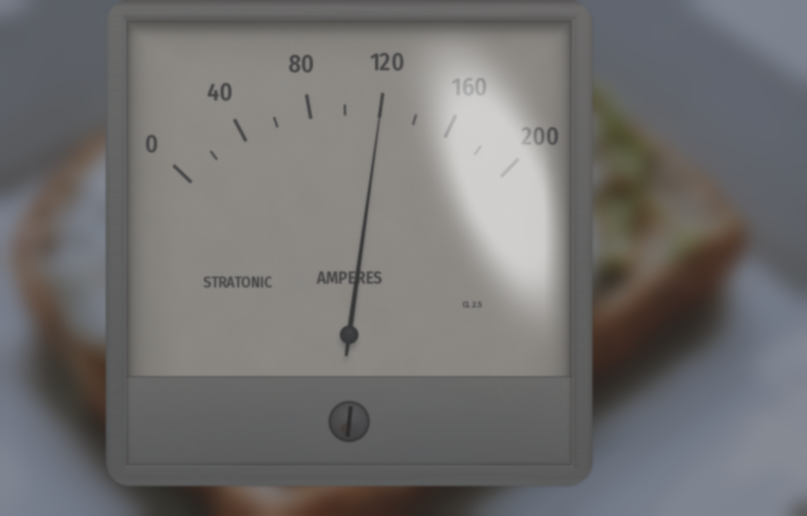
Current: 120 A
